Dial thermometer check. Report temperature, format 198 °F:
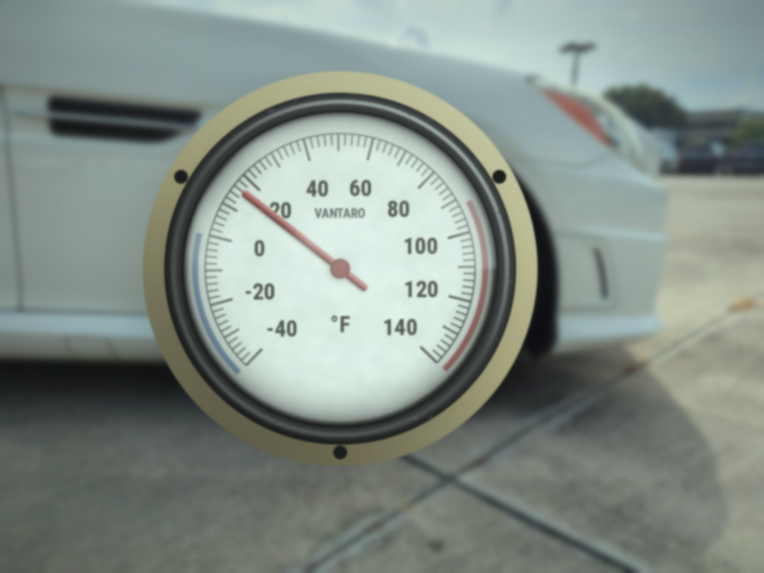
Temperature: 16 °F
